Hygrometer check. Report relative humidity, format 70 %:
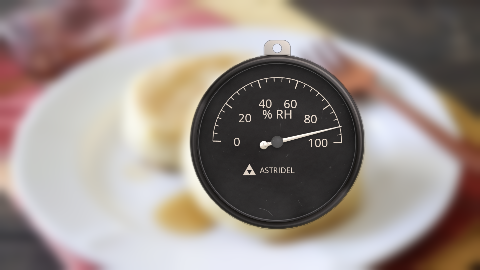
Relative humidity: 92 %
